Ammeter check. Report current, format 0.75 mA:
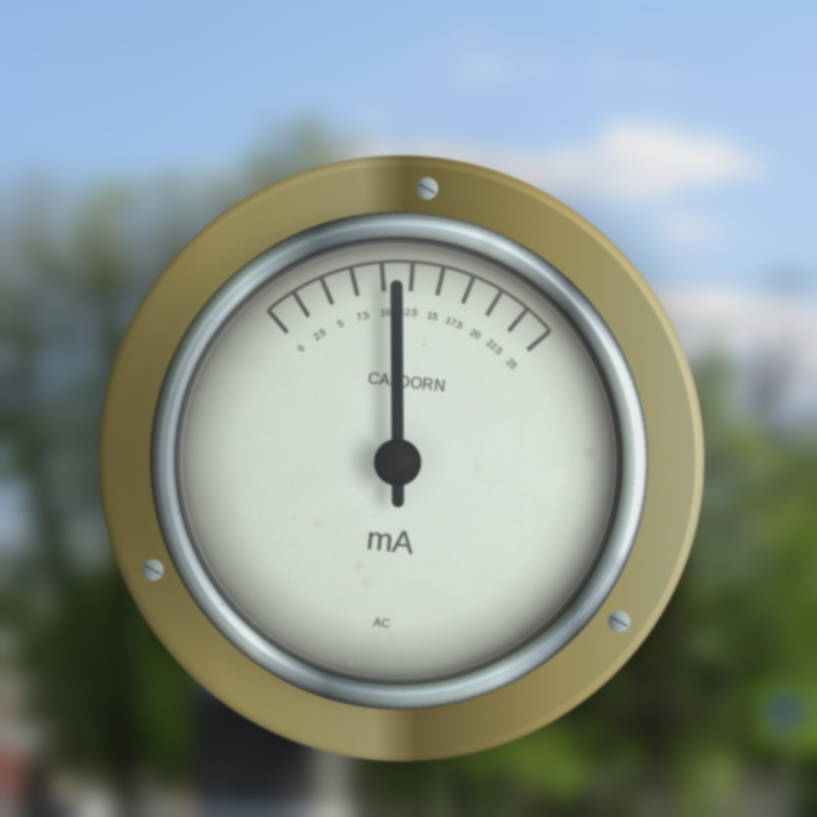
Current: 11.25 mA
